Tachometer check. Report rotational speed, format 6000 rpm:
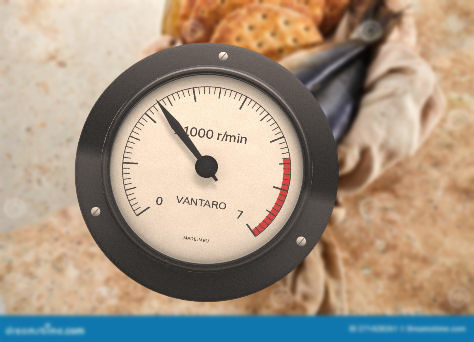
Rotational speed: 2300 rpm
